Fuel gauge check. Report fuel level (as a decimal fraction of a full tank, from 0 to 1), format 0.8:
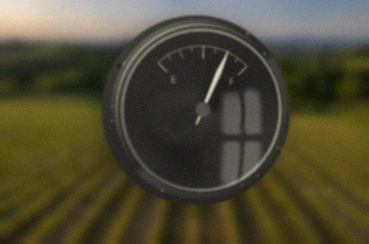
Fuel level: 0.75
